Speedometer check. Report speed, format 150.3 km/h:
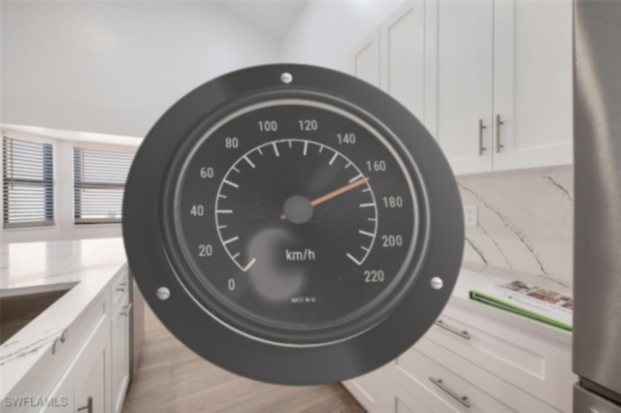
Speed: 165 km/h
